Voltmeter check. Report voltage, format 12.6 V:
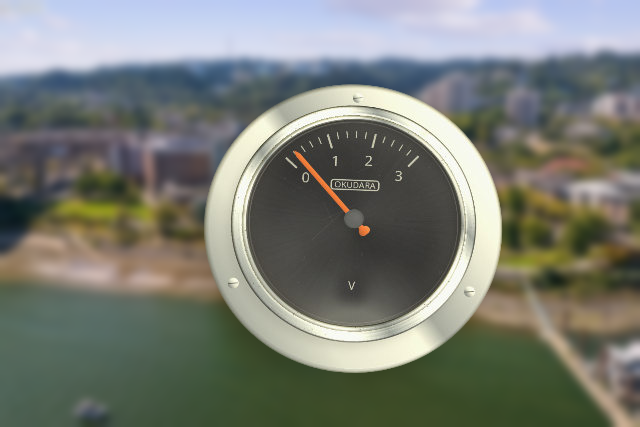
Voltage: 0.2 V
